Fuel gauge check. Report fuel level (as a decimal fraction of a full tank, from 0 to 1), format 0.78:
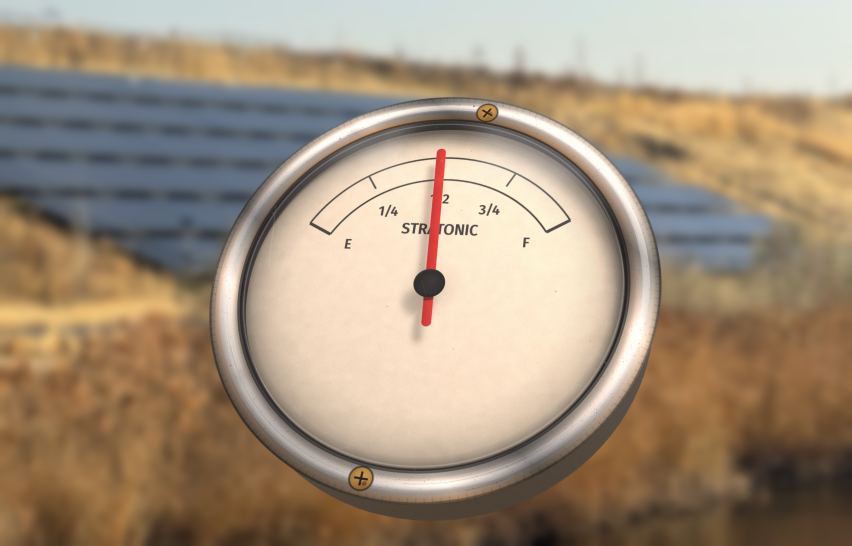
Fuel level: 0.5
